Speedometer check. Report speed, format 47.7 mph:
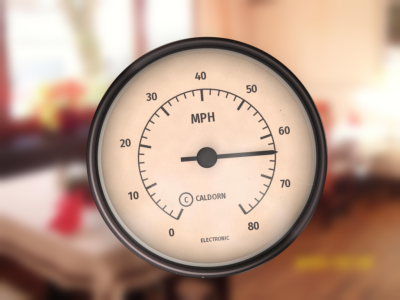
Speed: 64 mph
